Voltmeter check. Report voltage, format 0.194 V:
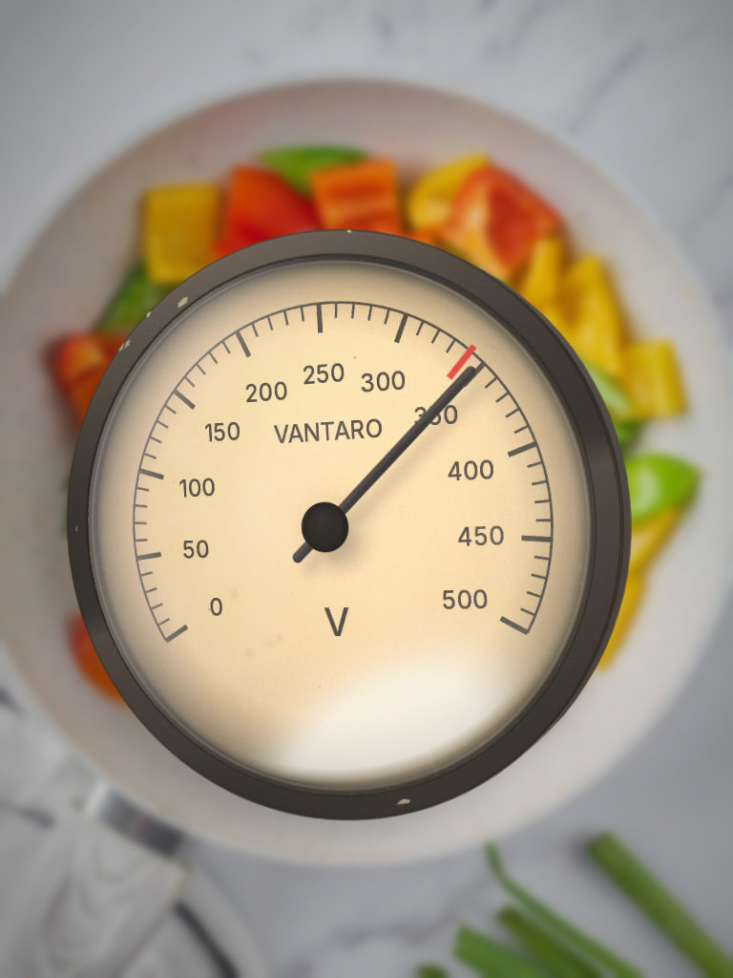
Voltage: 350 V
